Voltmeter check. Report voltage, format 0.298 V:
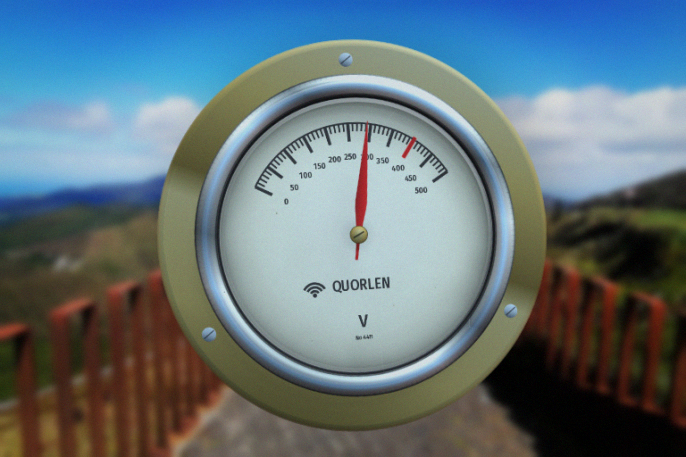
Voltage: 290 V
